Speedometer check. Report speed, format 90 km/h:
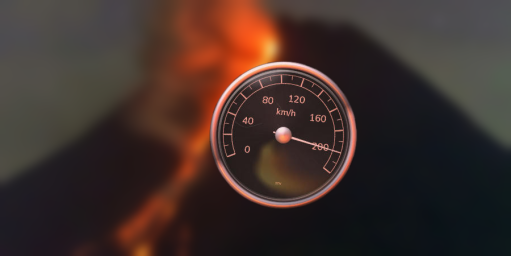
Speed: 200 km/h
